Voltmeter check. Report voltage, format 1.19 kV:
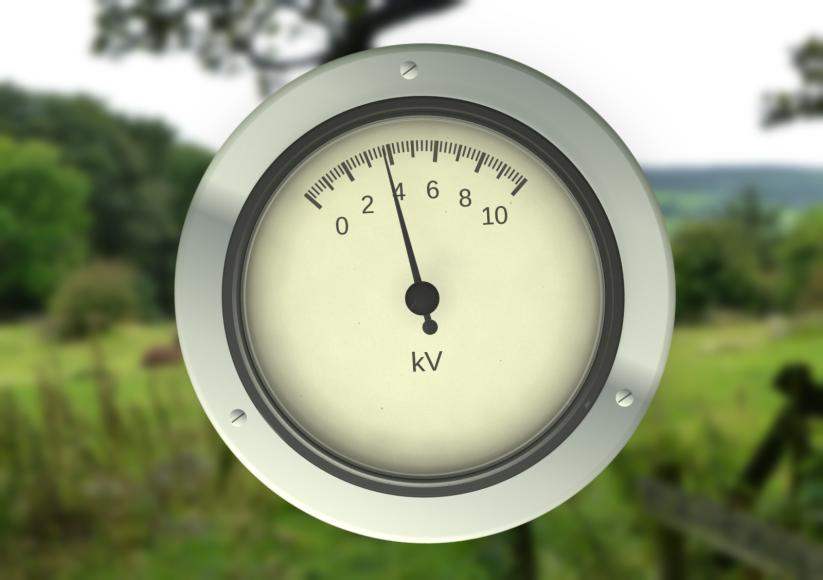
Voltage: 3.8 kV
